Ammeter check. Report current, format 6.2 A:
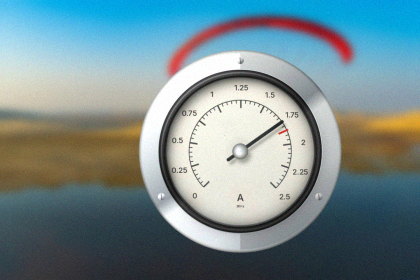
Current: 1.75 A
